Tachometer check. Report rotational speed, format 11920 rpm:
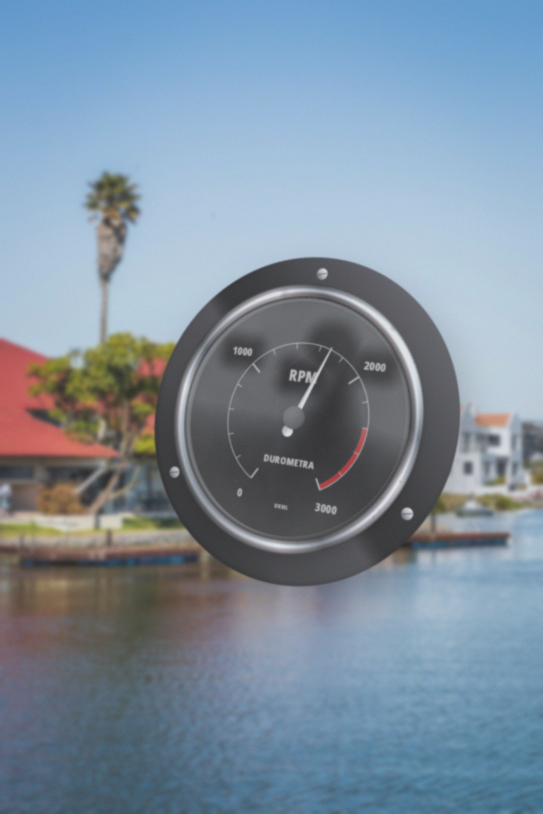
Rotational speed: 1700 rpm
